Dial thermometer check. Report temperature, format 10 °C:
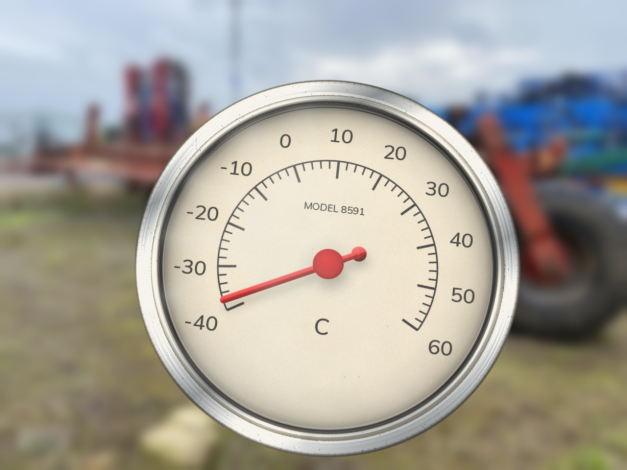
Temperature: -38 °C
